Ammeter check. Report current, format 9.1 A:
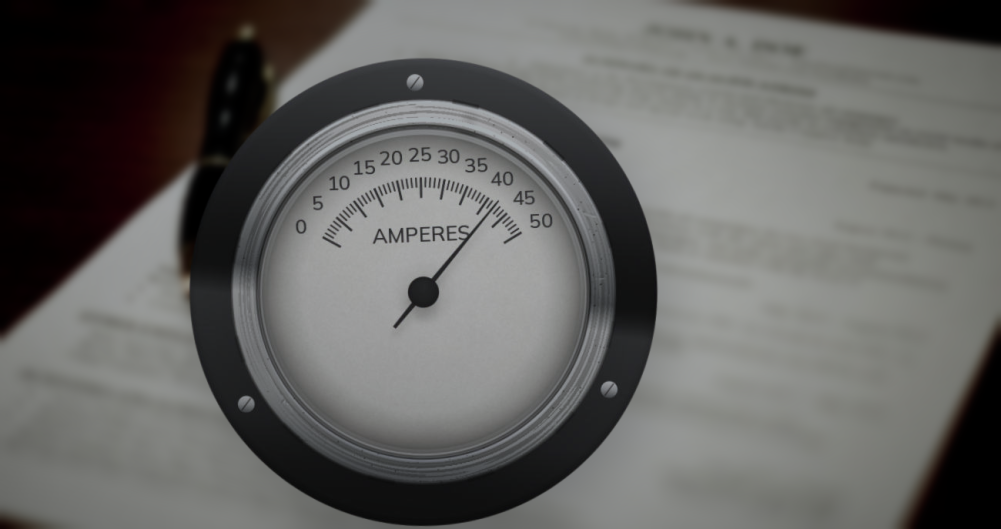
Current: 42 A
